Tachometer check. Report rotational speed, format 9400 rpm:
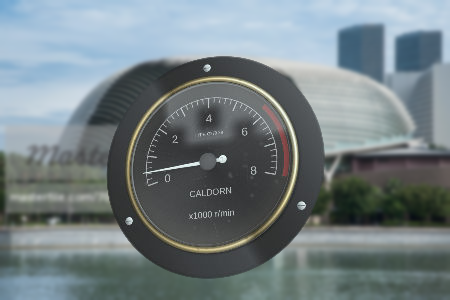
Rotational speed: 400 rpm
